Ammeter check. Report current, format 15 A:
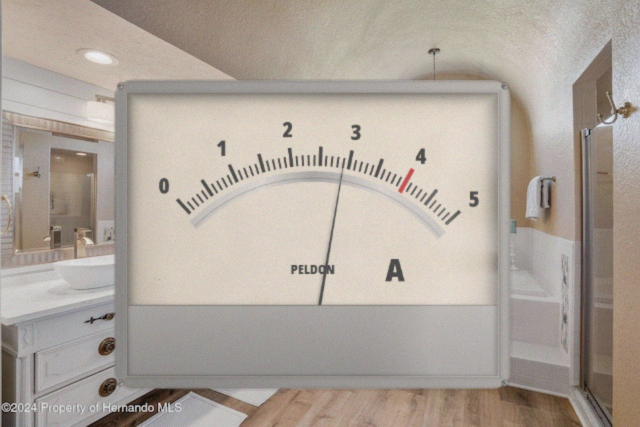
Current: 2.9 A
